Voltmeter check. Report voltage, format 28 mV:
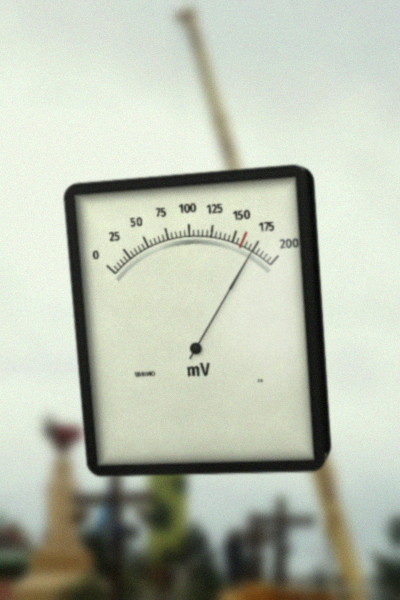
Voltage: 175 mV
